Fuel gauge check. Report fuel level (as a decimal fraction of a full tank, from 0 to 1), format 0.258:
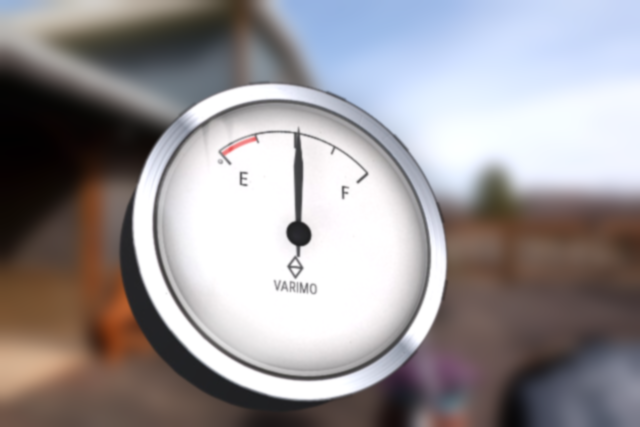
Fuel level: 0.5
